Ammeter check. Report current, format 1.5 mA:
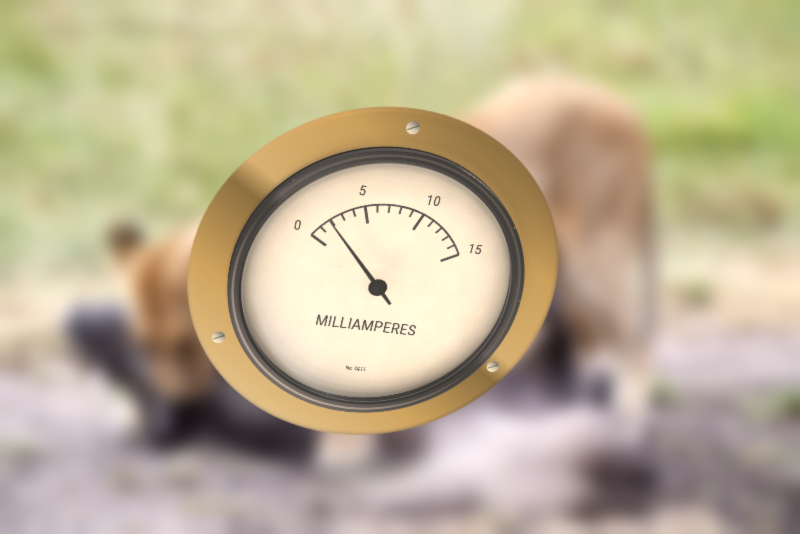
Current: 2 mA
